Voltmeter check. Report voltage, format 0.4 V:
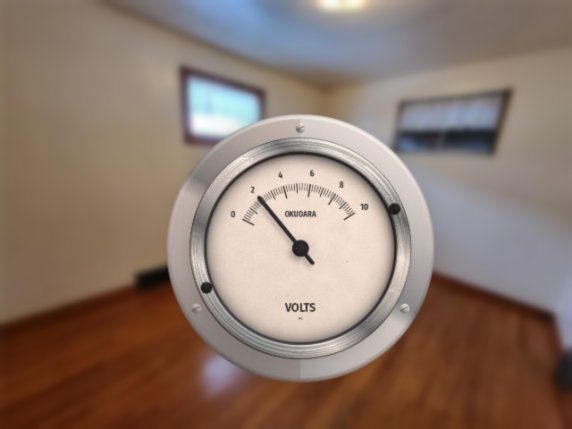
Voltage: 2 V
